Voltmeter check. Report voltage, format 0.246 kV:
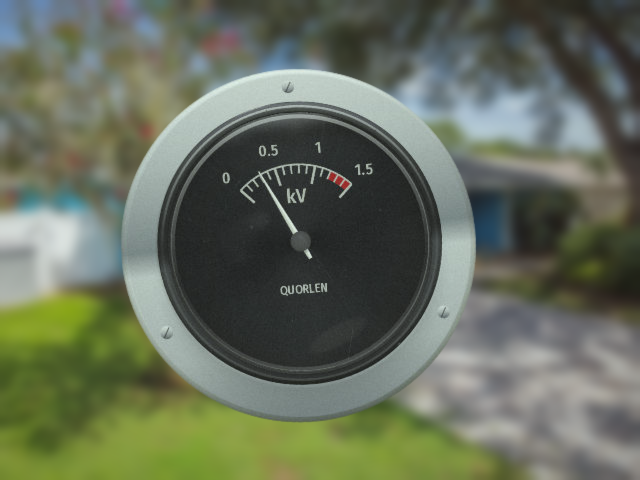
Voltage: 0.3 kV
